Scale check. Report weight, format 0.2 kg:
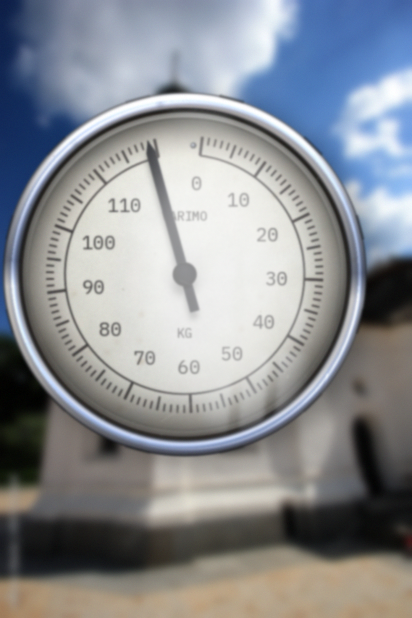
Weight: 119 kg
